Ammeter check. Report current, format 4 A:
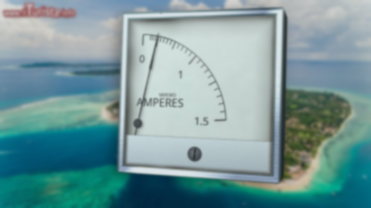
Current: 0.5 A
